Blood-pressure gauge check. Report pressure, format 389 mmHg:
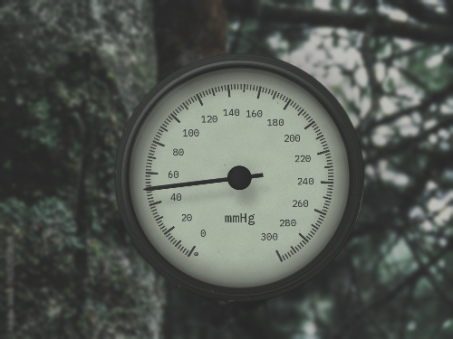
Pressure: 50 mmHg
